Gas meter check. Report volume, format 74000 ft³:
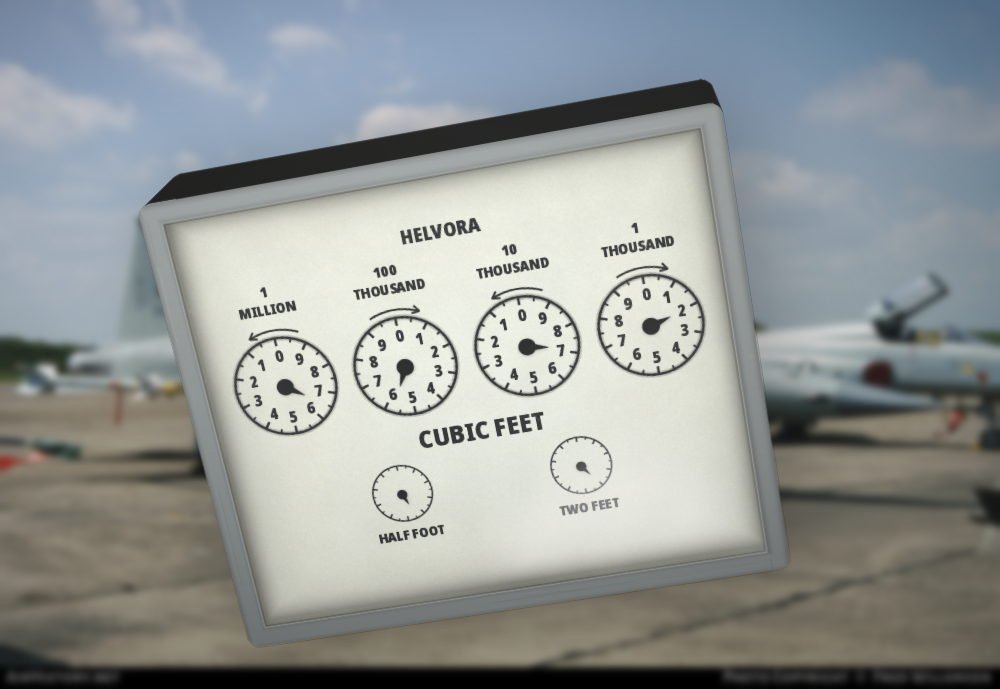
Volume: 657200 ft³
